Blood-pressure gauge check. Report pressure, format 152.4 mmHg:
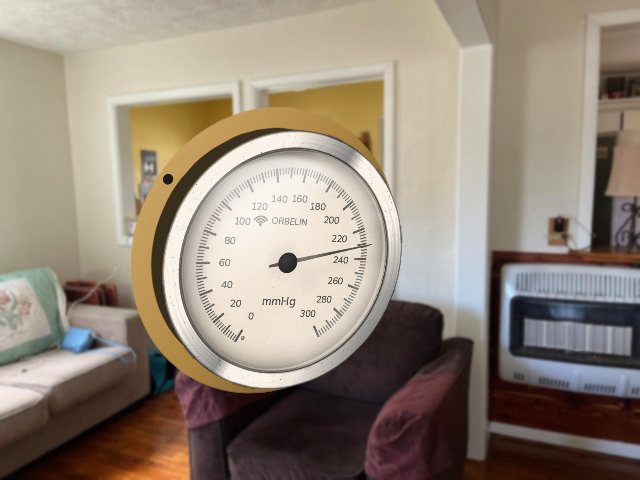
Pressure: 230 mmHg
